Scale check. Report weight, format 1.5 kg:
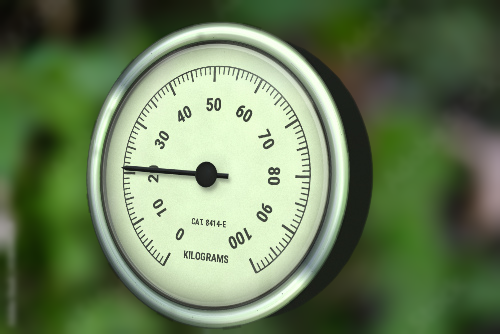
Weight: 21 kg
